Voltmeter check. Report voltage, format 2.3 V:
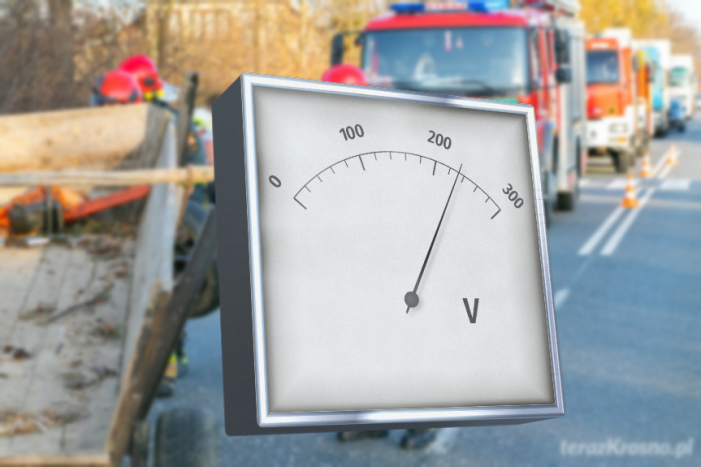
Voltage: 230 V
